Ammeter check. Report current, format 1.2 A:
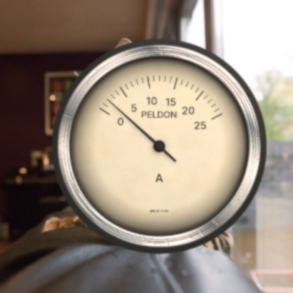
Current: 2 A
